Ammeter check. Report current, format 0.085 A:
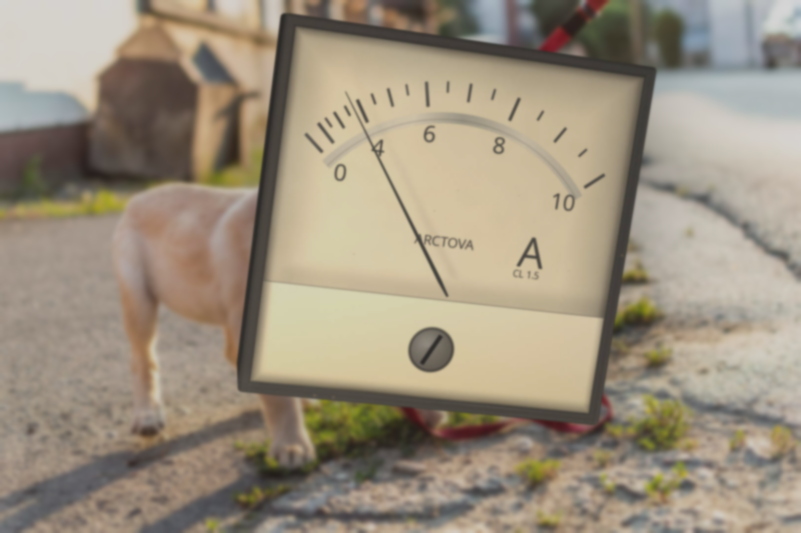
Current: 3.75 A
